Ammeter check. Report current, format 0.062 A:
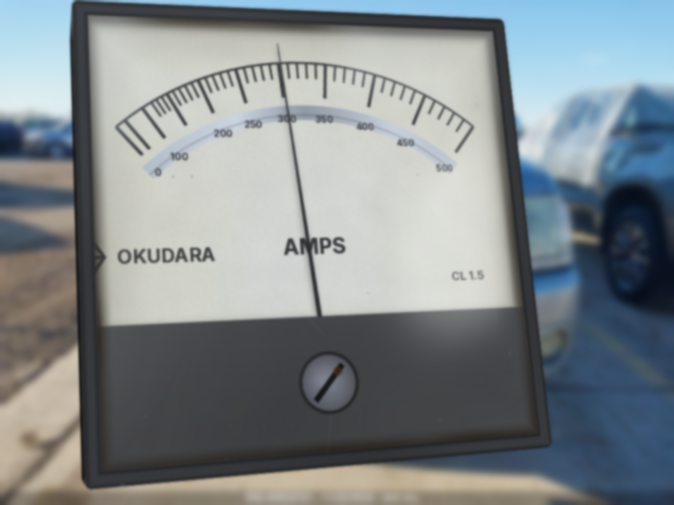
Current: 300 A
